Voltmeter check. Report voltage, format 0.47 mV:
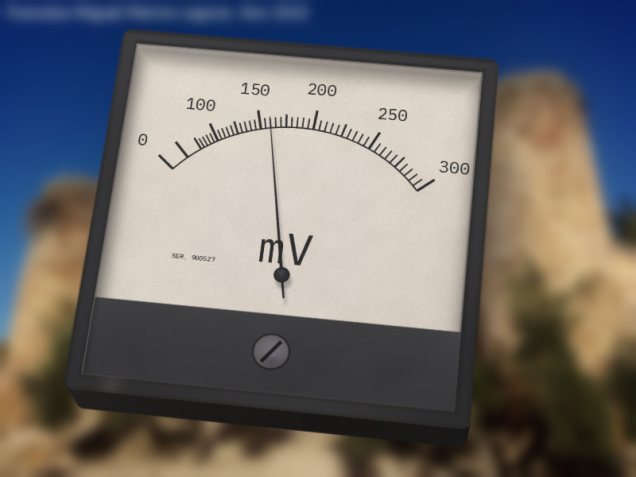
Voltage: 160 mV
